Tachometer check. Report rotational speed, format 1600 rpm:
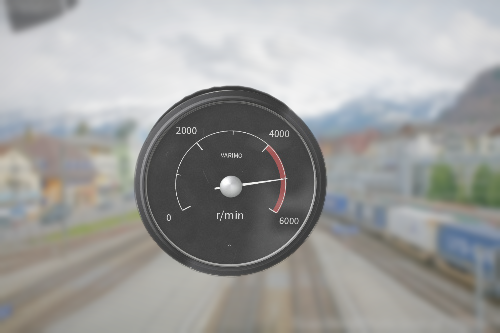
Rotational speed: 5000 rpm
